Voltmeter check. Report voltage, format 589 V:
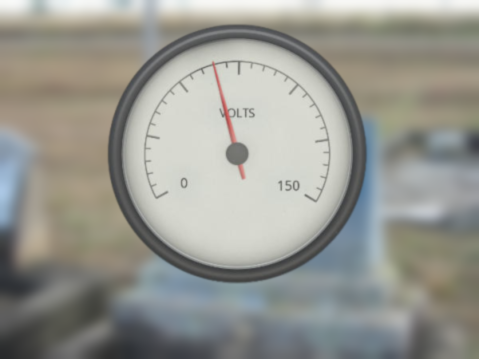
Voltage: 65 V
